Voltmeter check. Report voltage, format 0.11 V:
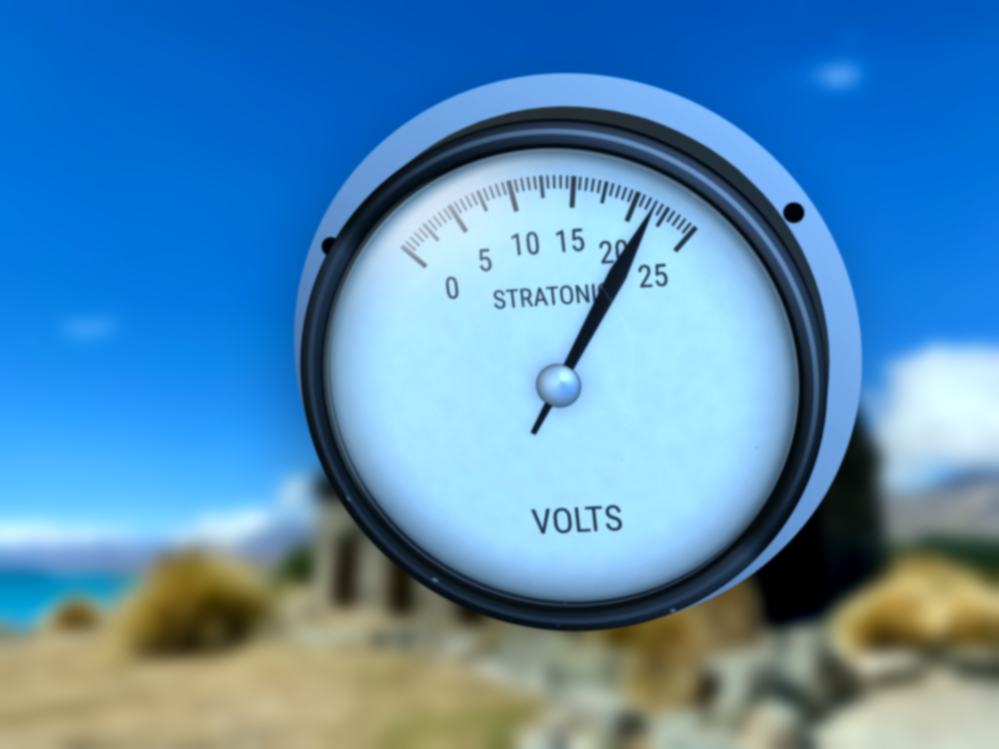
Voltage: 21.5 V
